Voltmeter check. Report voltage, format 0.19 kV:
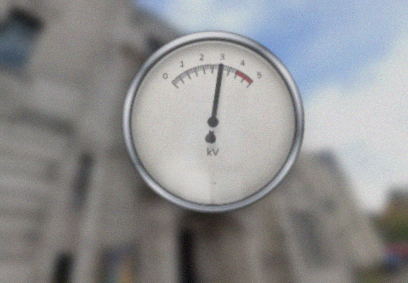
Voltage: 3 kV
